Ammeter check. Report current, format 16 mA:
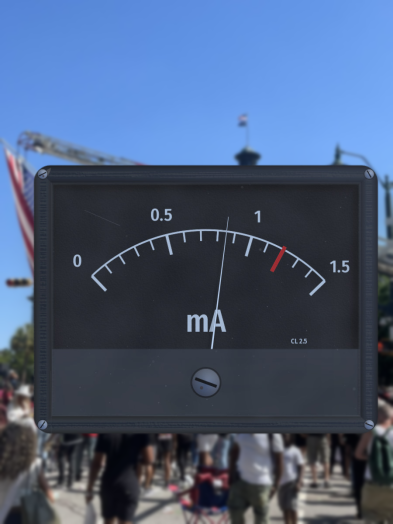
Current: 0.85 mA
